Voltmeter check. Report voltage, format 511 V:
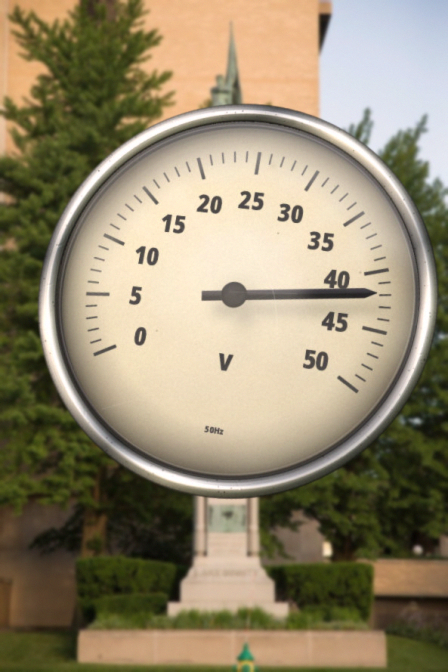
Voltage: 42 V
